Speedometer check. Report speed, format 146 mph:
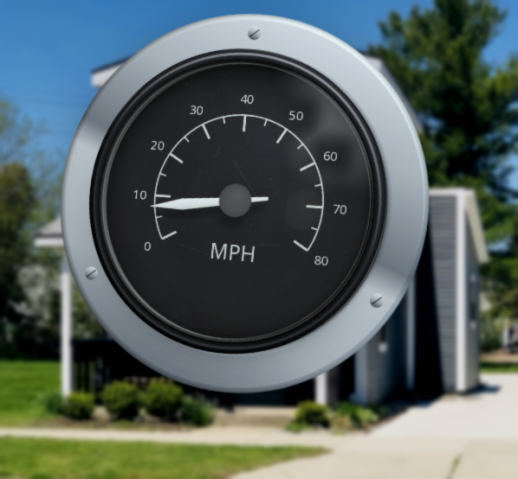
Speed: 7.5 mph
